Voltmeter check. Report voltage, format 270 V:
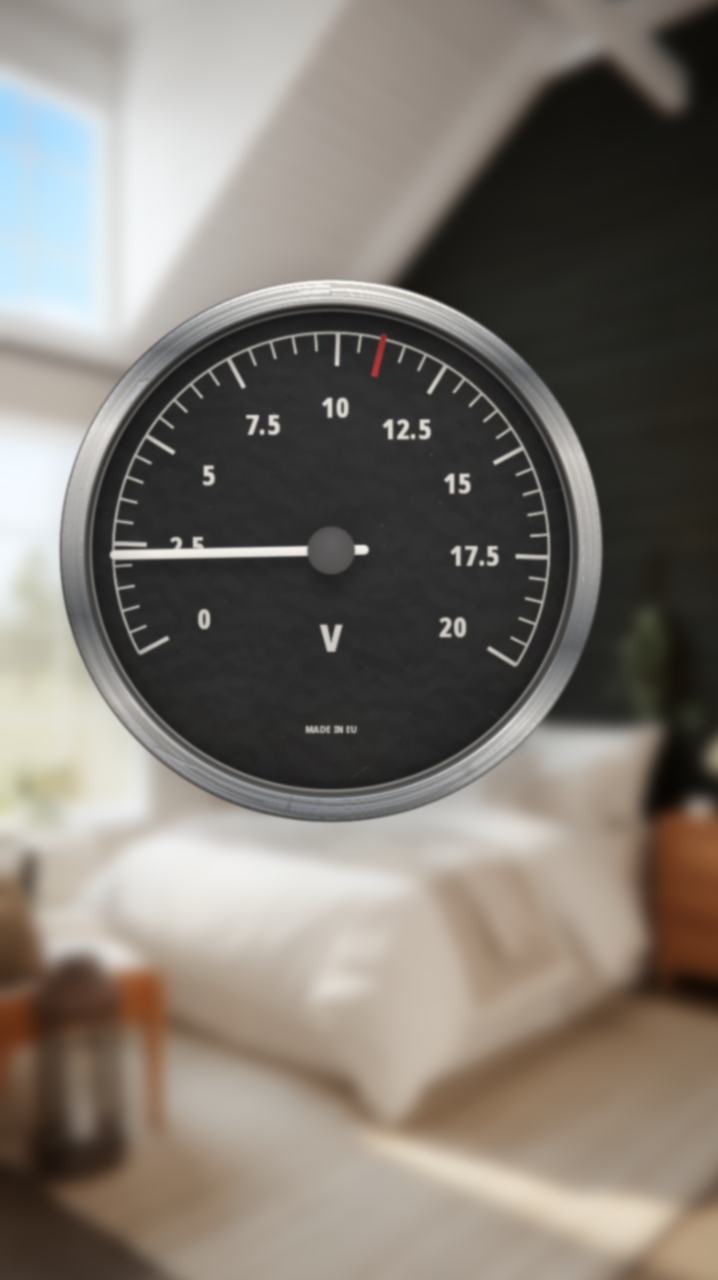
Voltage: 2.25 V
